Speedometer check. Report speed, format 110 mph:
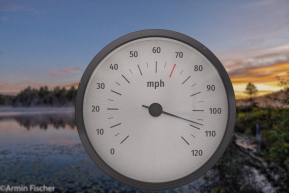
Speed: 107.5 mph
